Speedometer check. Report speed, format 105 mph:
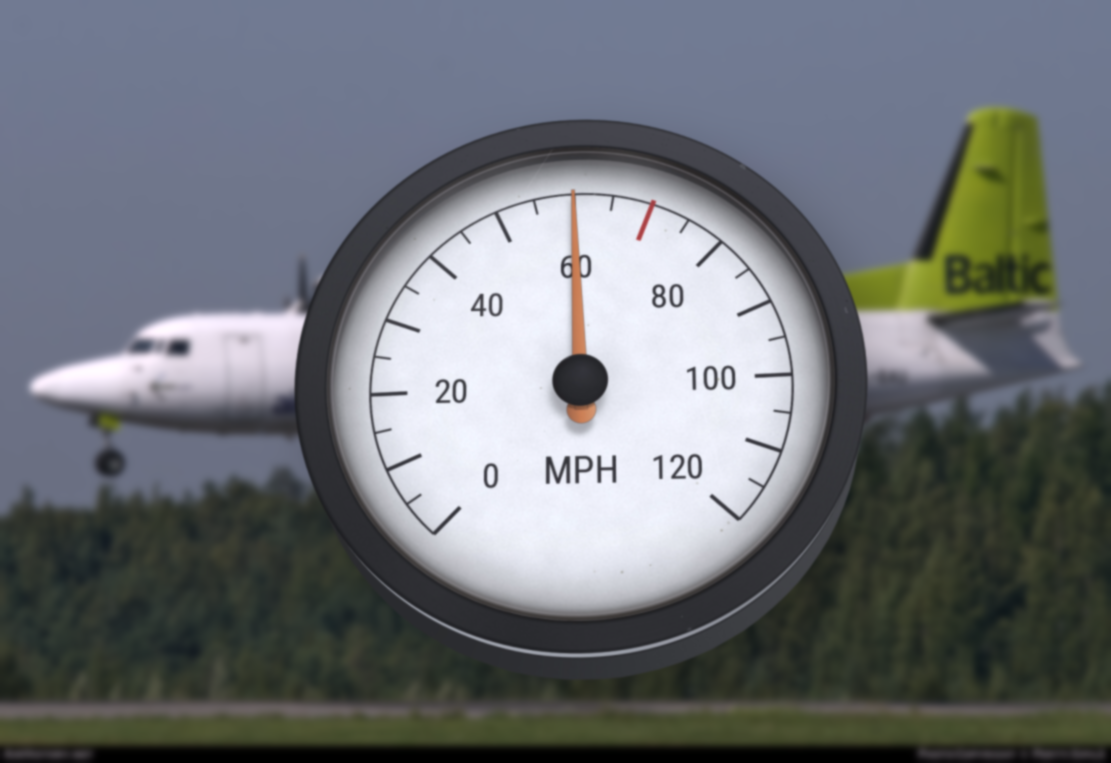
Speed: 60 mph
